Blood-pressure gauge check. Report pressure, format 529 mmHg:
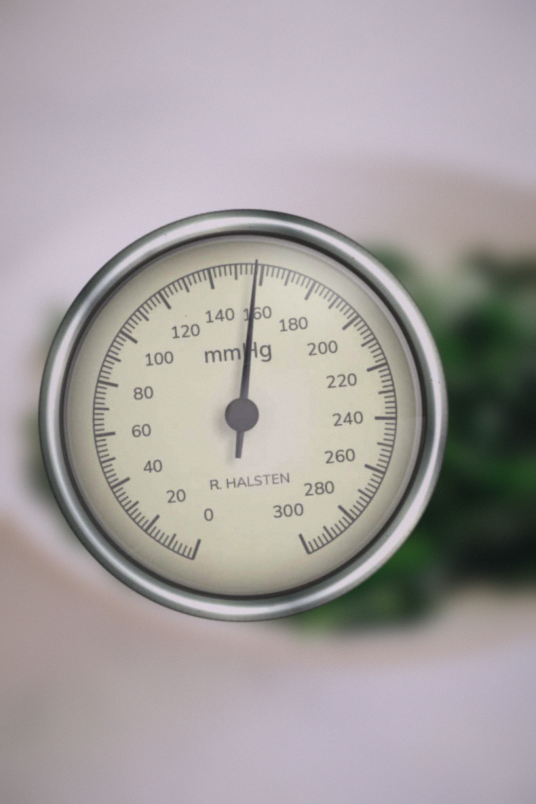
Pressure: 158 mmHg
